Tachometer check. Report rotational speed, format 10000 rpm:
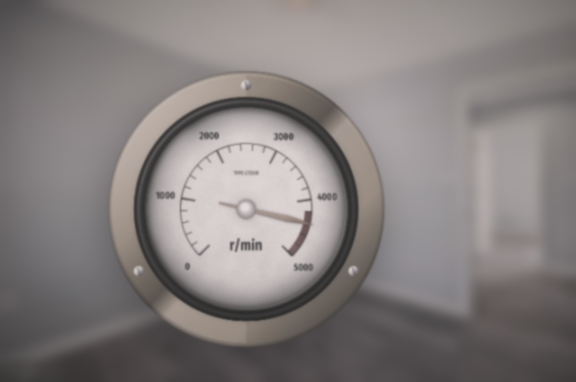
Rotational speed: 4400 rpm
